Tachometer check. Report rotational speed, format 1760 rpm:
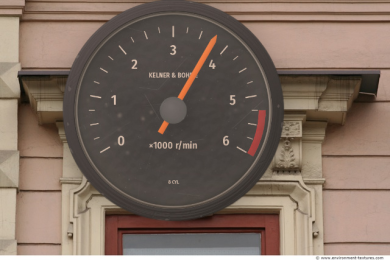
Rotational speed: 3750 rpm
